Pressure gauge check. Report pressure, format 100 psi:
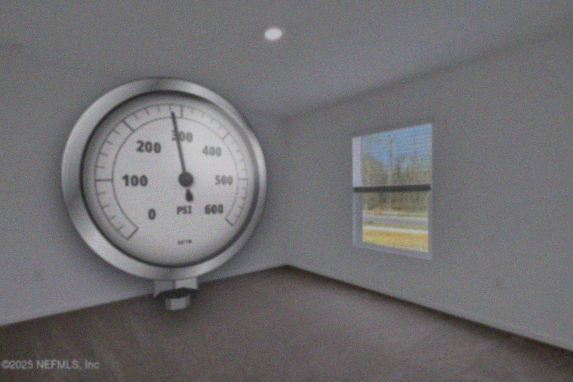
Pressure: 280 psi
